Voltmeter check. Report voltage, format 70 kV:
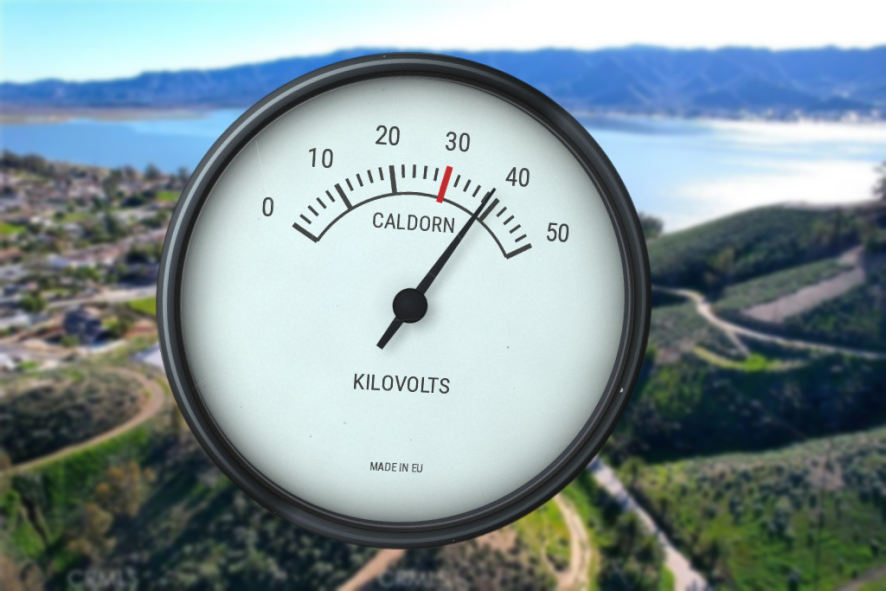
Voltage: 38 kV
